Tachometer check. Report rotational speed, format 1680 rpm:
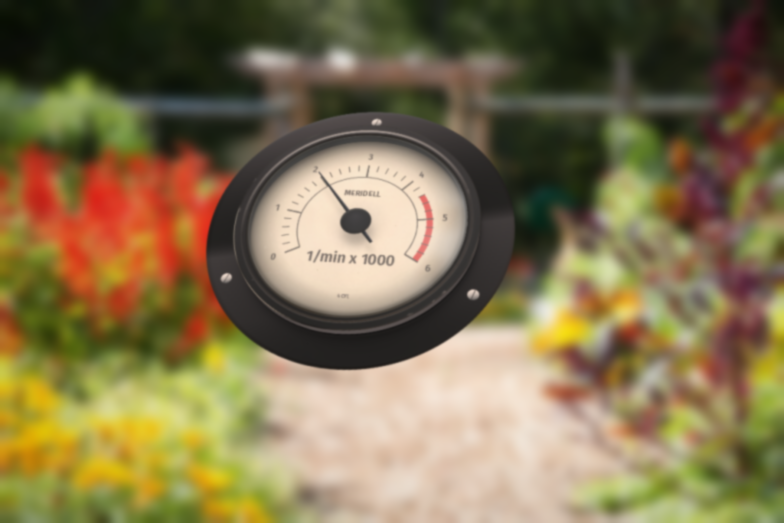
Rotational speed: 2000 rpm
